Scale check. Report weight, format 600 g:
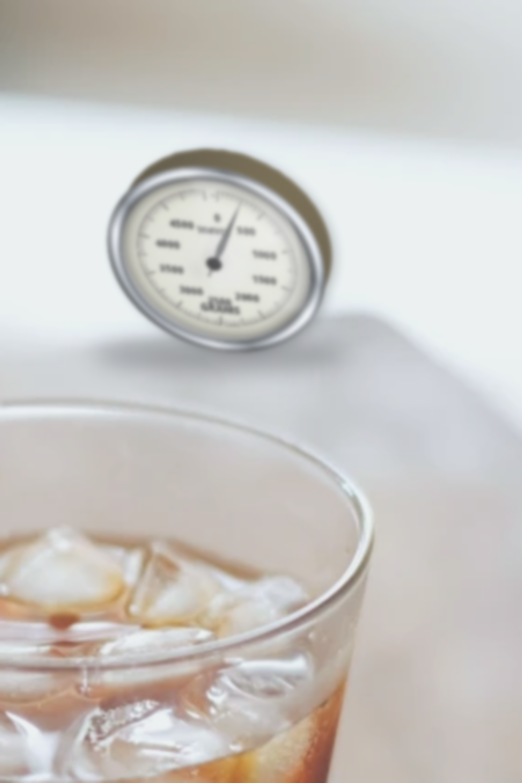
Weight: 250 g
